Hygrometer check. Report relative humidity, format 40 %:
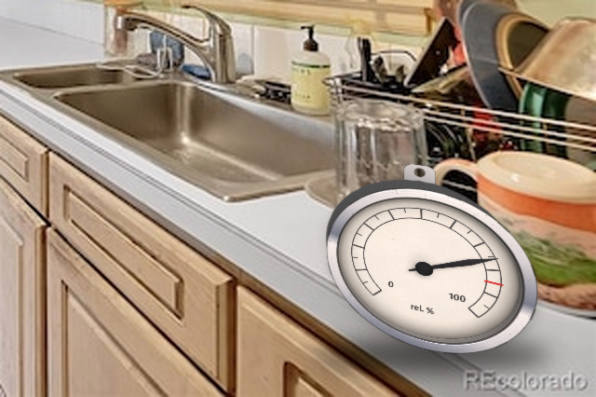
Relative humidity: 75 %
